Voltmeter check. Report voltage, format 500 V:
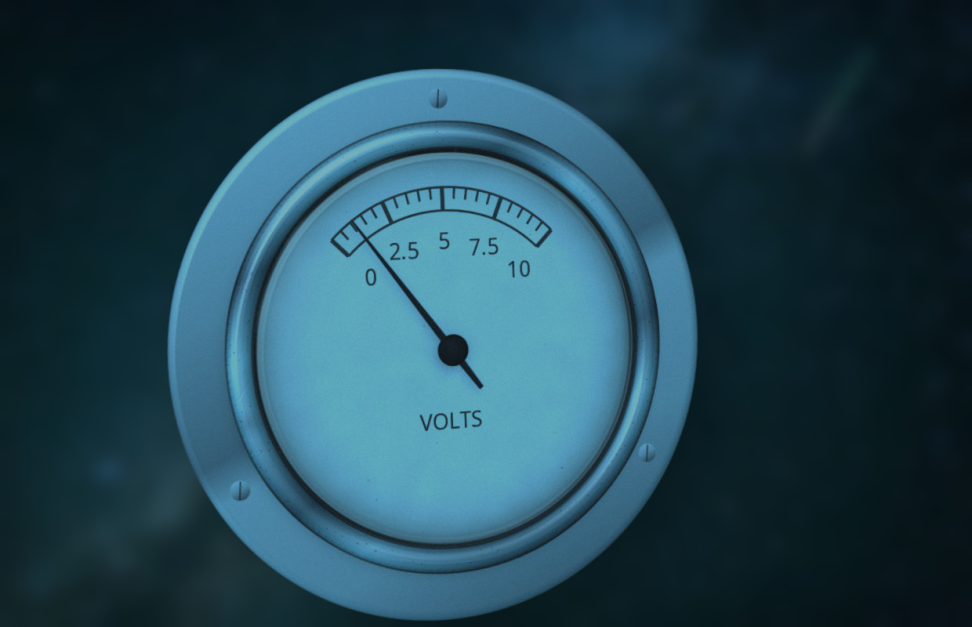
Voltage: 1 V
